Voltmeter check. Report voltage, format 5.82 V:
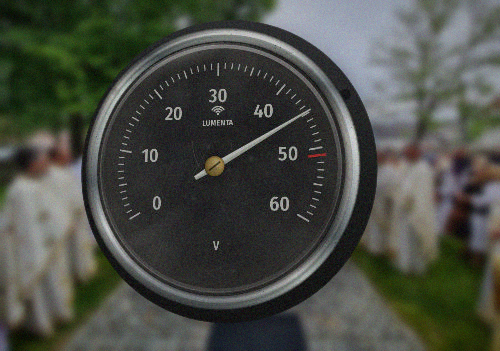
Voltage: 45 V
